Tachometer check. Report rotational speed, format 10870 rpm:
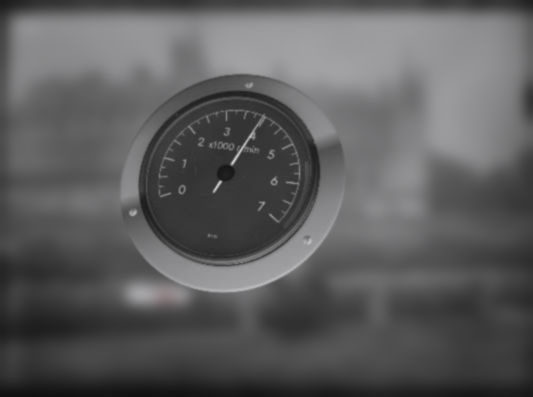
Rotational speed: 4000 rpm
